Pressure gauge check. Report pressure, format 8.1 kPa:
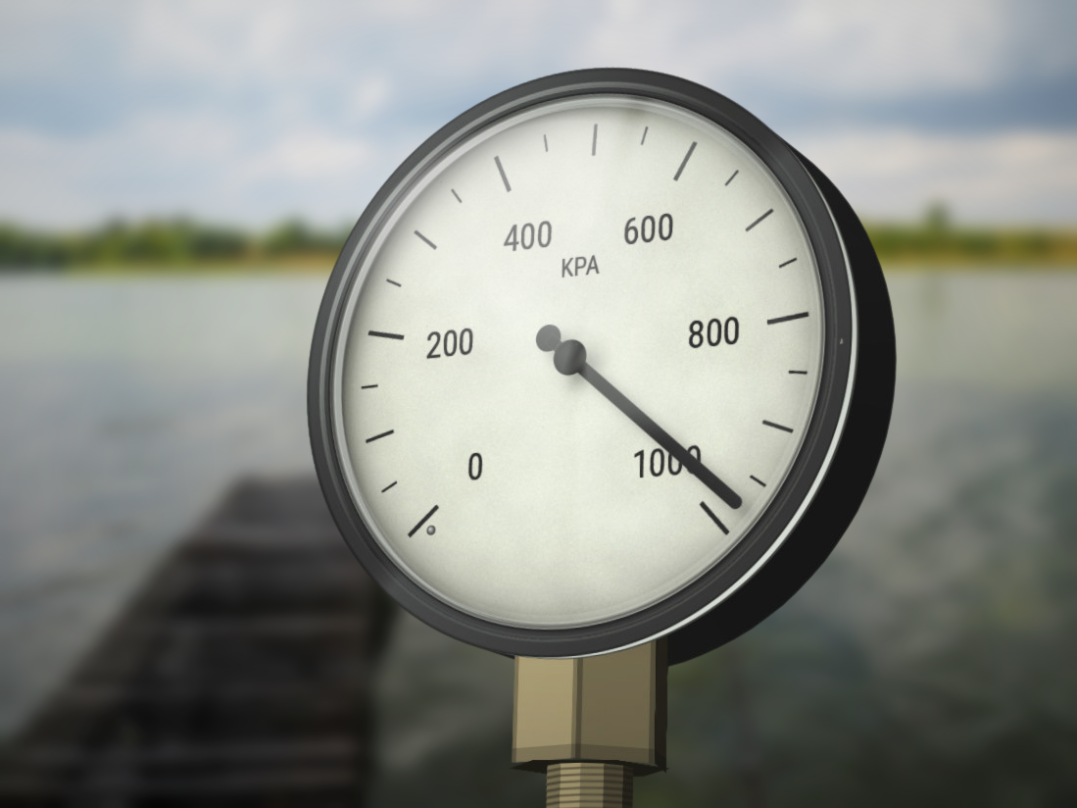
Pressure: 975 kPa
